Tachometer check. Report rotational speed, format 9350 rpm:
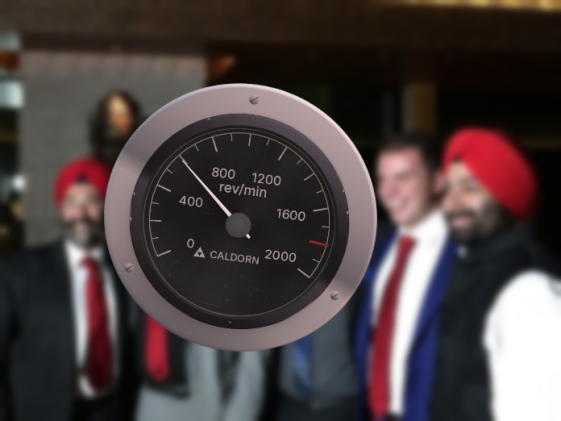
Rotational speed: 600 rpm
